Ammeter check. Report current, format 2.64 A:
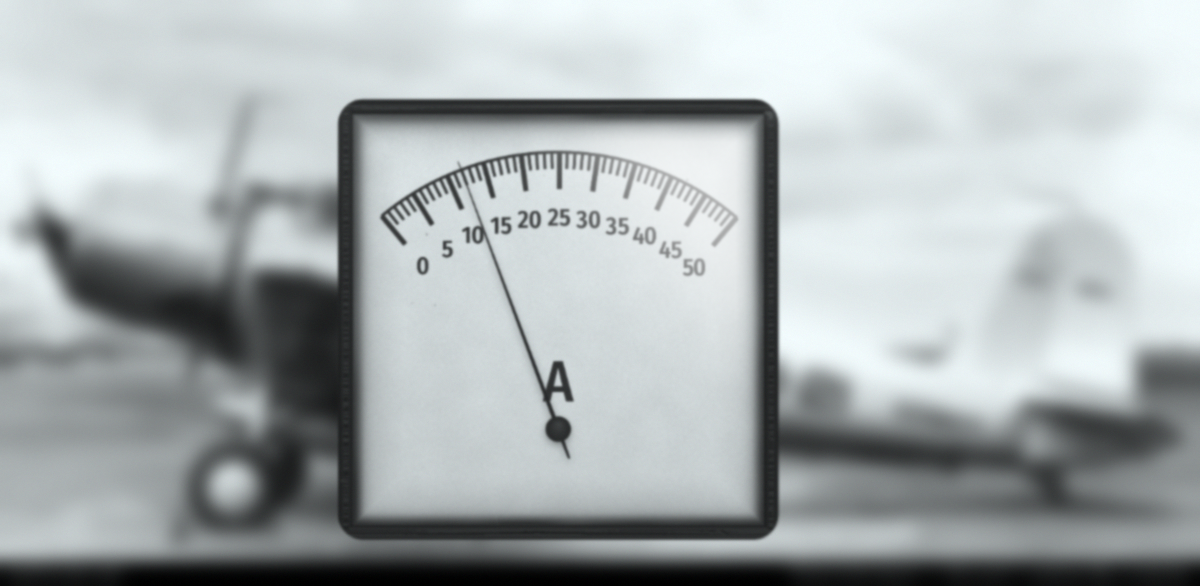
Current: 12 A
